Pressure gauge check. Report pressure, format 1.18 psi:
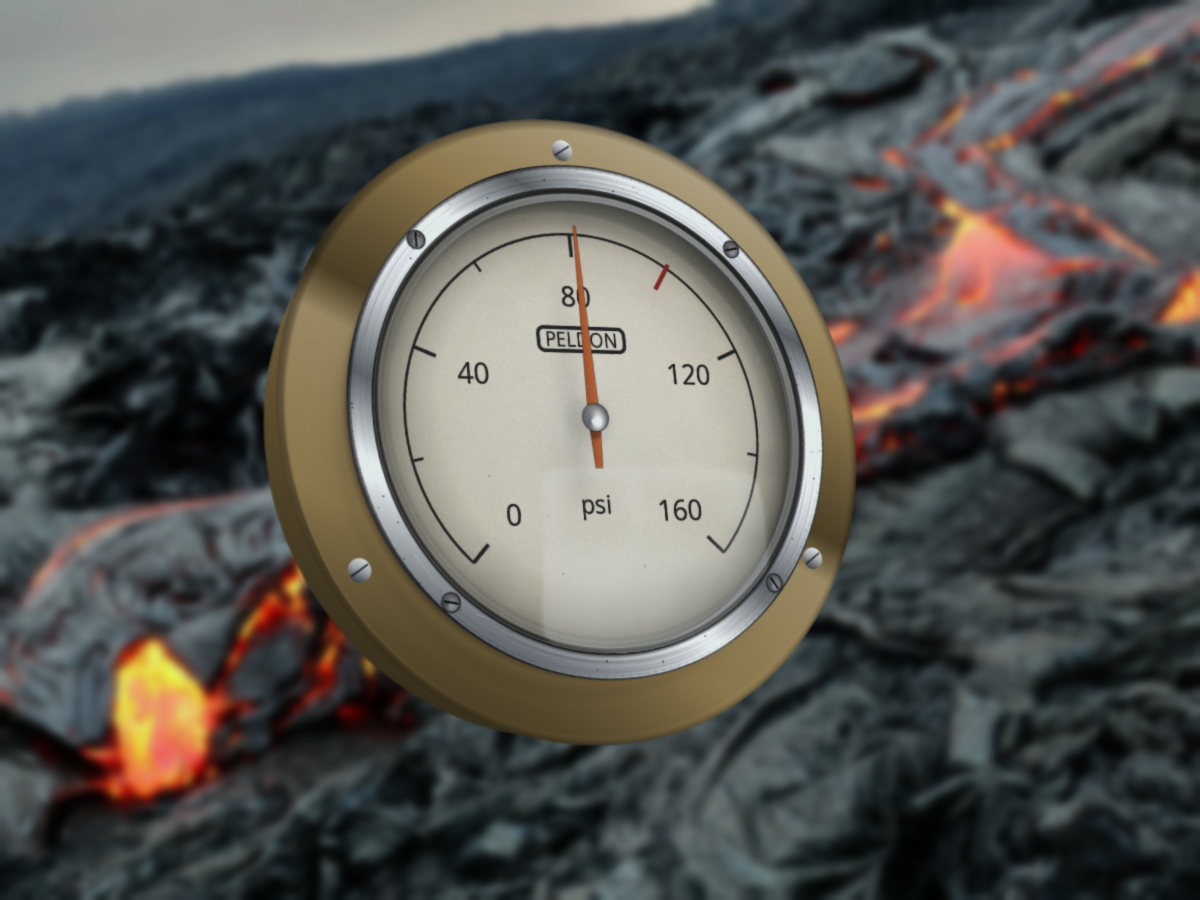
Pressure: 80 psi
